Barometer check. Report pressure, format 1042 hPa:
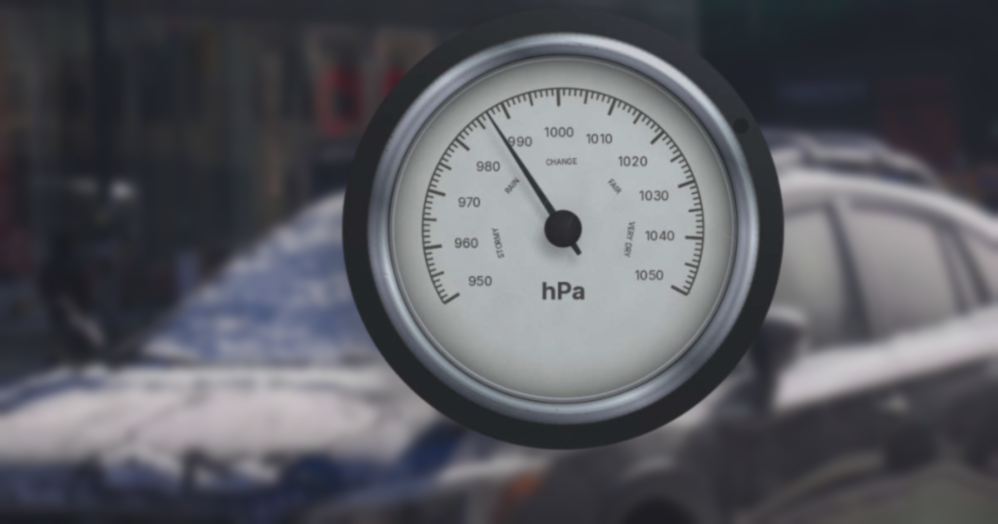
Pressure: 987 hPa
